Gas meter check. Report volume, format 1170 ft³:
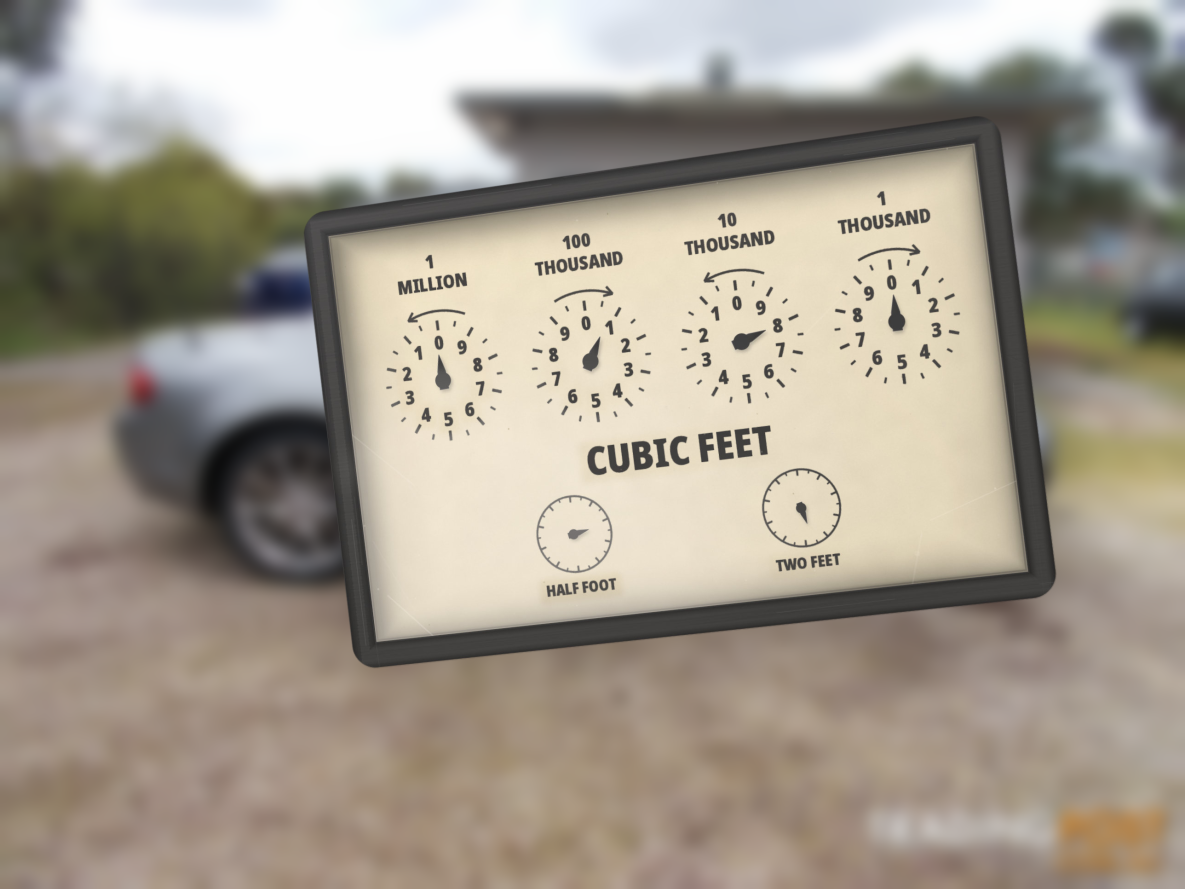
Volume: 8000 ft³
